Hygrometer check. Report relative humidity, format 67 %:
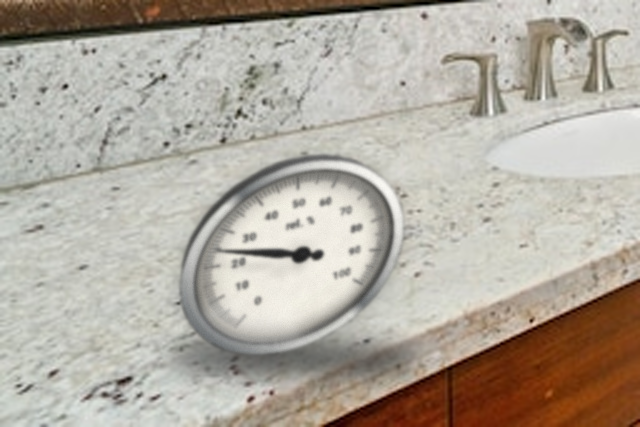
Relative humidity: 25 %
